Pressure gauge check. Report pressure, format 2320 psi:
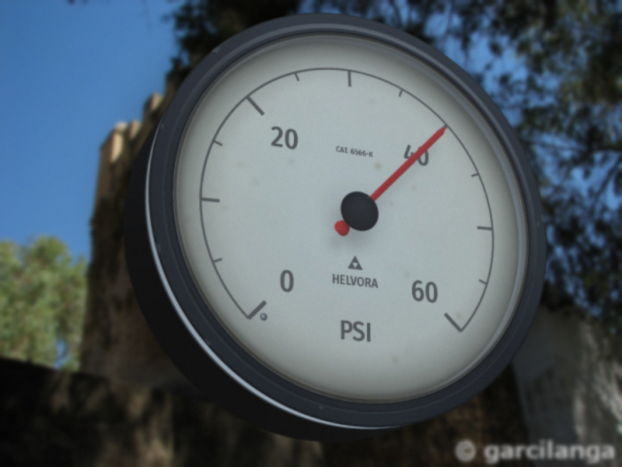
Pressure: 40 psi
